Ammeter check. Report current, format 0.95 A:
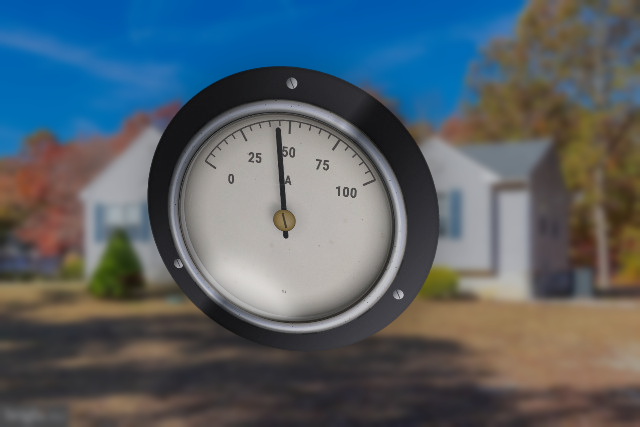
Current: 45 A
